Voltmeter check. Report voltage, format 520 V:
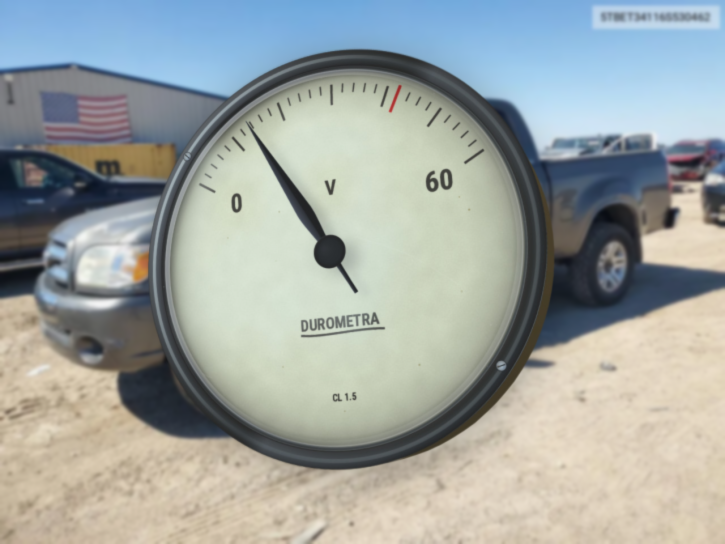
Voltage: 14 V
